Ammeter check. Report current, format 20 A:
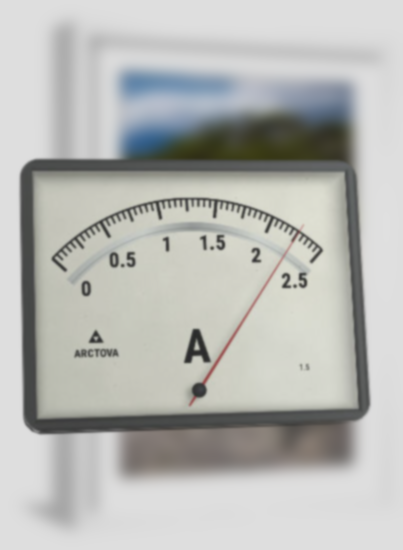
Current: 2.25 A
